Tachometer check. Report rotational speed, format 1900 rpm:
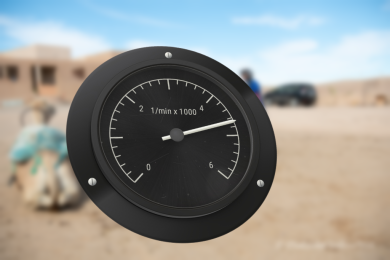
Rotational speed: 4700 rpm
